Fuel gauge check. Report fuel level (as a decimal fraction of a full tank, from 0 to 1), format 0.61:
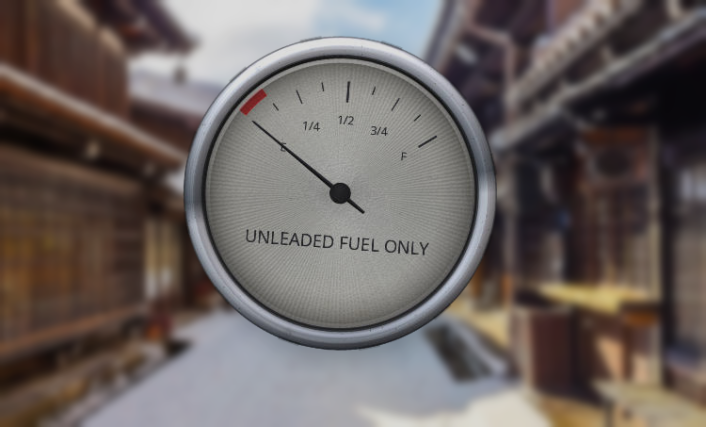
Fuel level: 0
